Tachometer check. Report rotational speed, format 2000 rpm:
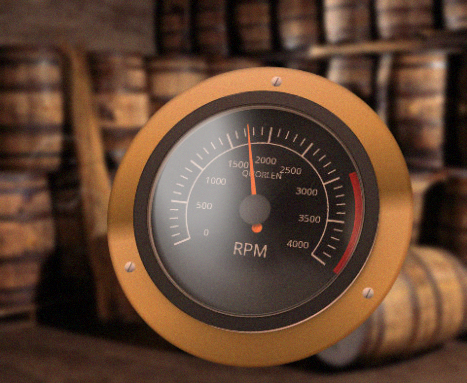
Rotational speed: 1750 rpm
